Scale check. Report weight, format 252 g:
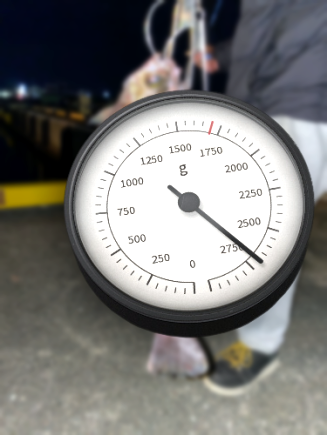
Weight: 2700 g
